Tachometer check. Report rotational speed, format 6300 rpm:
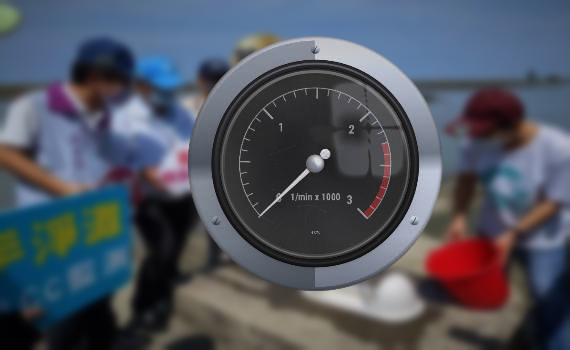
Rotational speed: 0 rpm
